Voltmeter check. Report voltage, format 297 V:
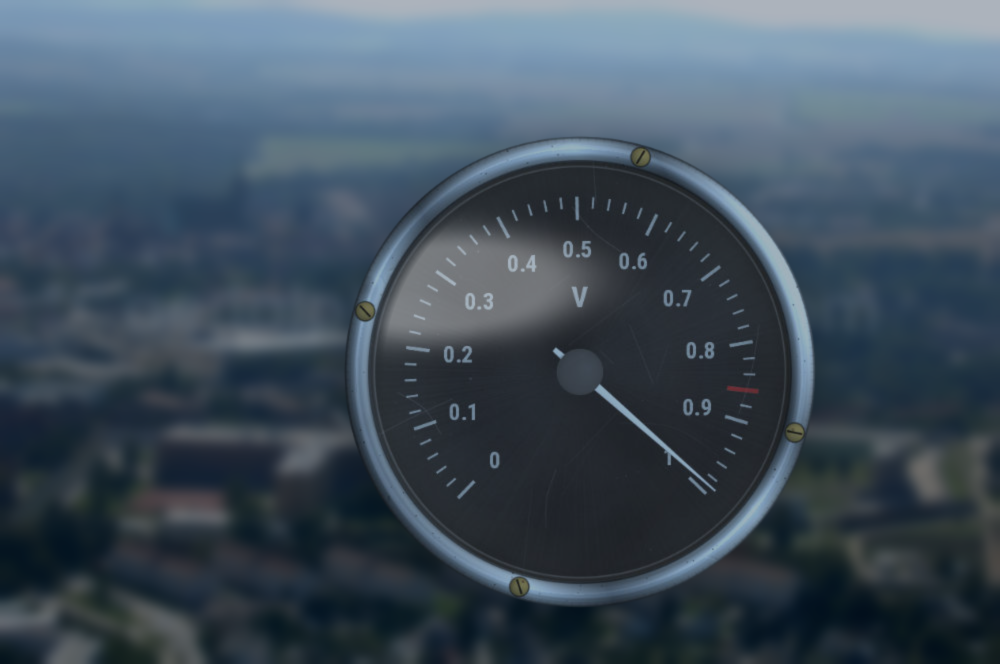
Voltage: 0.99 V
